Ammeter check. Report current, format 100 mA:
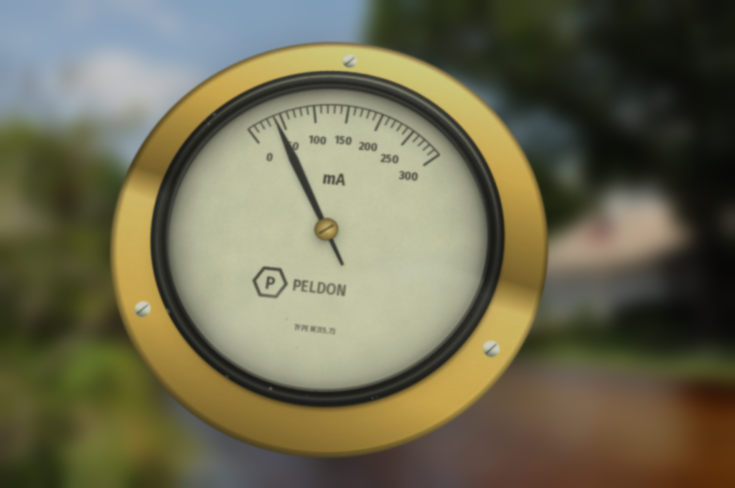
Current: 40 mA
